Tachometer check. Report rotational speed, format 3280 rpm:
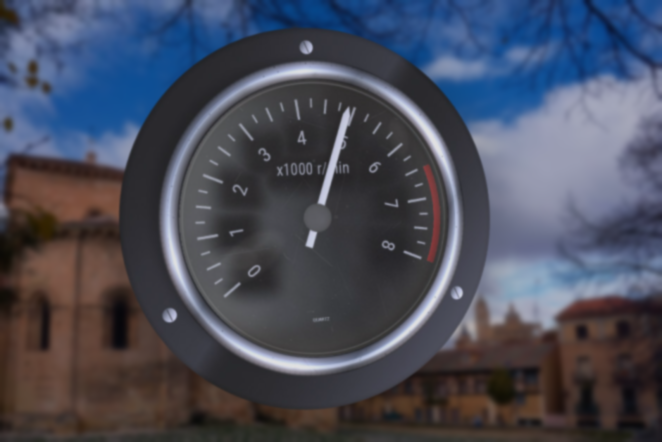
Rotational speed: 4875 rpm
